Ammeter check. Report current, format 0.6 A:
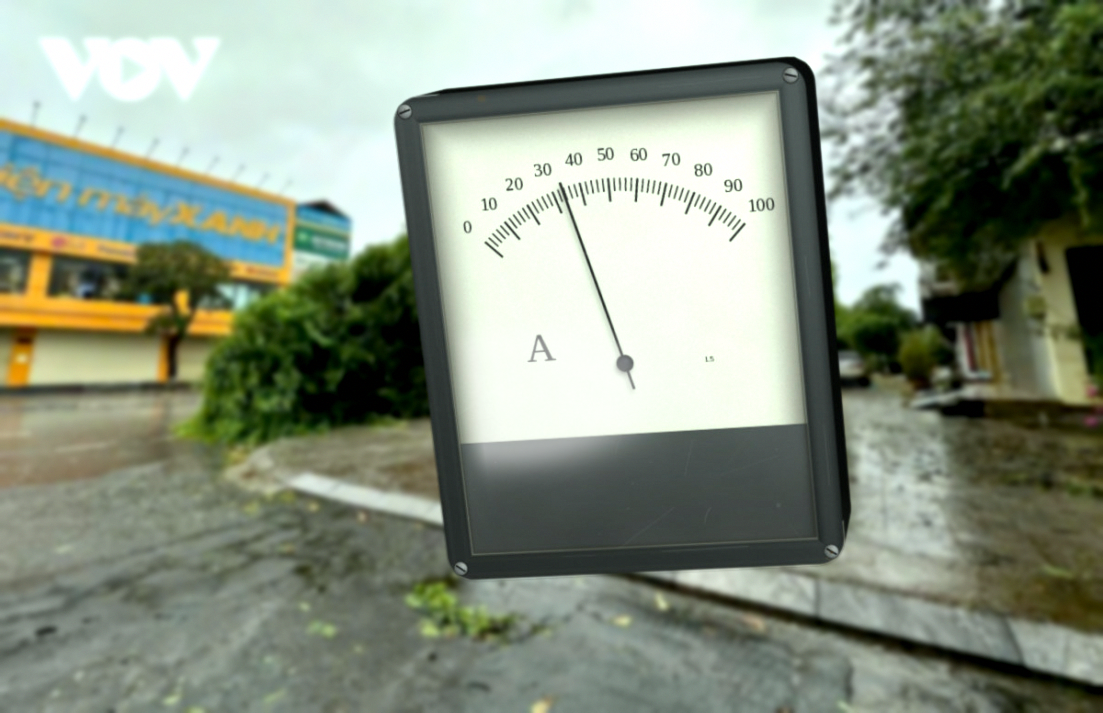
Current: 34 A
